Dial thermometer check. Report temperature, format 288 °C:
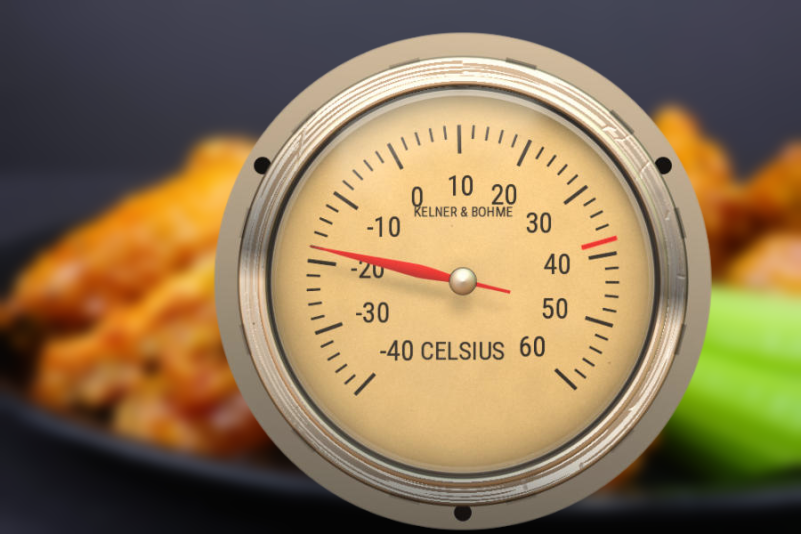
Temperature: -18 °C
